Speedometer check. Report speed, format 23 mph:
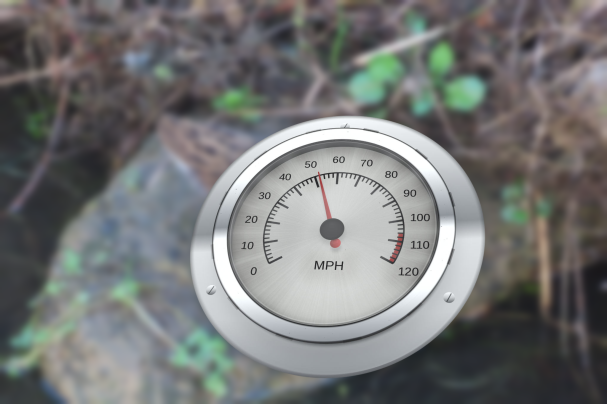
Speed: 52 mph
